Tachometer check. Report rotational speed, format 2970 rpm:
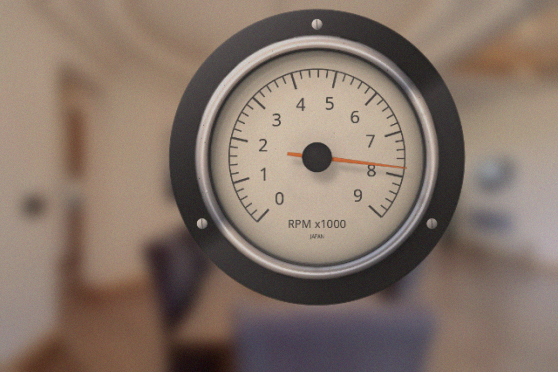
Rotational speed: 7800 rpm
